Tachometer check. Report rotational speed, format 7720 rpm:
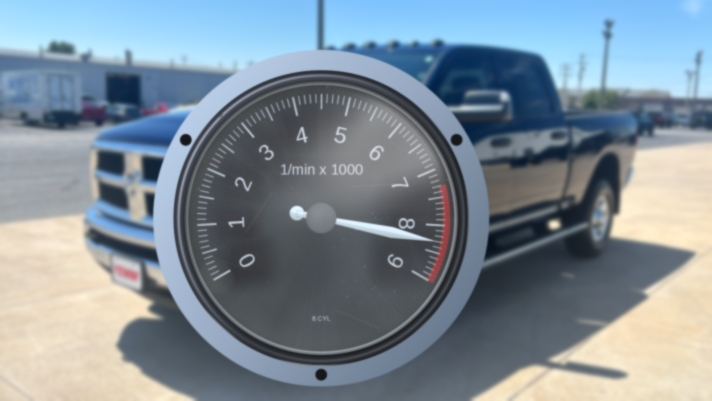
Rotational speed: 8300 rpm
